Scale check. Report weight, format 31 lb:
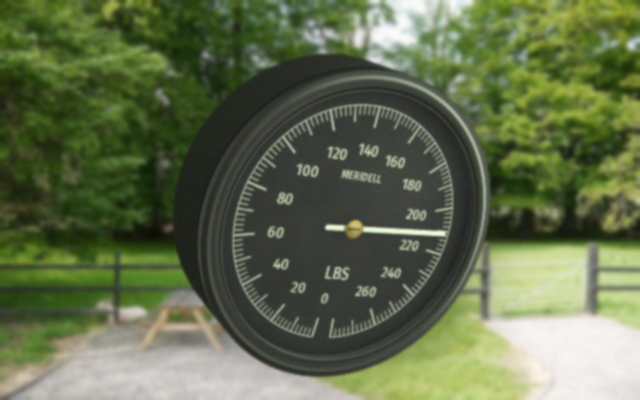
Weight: 210 lb
